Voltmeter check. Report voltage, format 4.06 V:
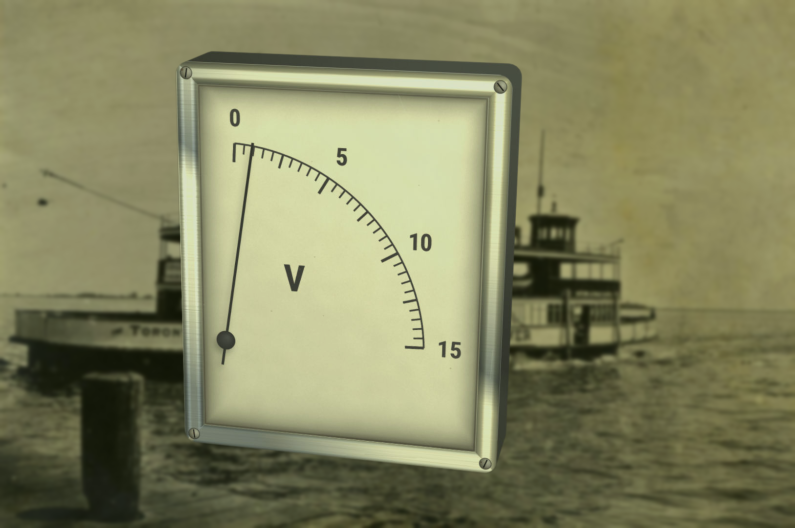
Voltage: 1 V
